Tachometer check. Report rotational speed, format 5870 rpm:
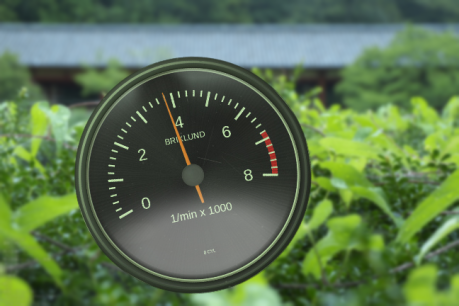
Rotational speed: 3800 rpm
